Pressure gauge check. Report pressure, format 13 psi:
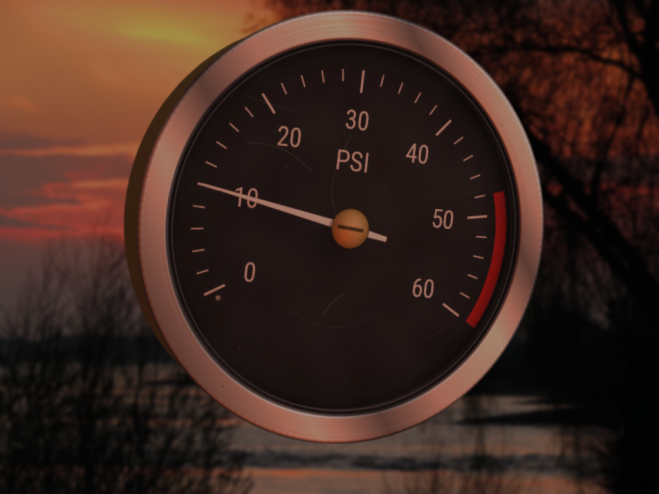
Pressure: 10 psi
